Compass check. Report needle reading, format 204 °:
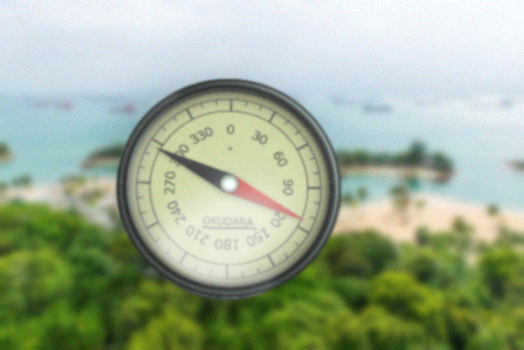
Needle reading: 115 °
